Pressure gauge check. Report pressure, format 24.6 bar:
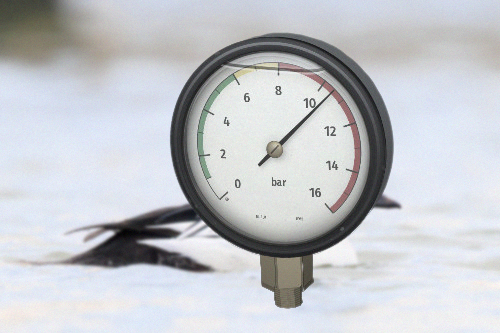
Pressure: 10.5 bar
